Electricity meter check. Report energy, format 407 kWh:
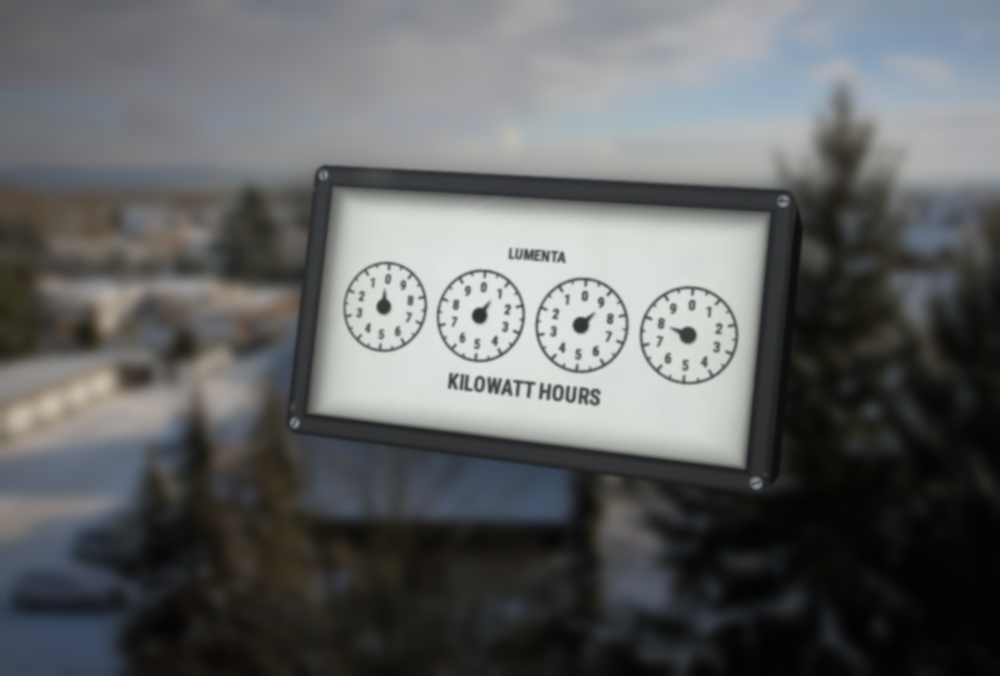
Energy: 88 kWh
